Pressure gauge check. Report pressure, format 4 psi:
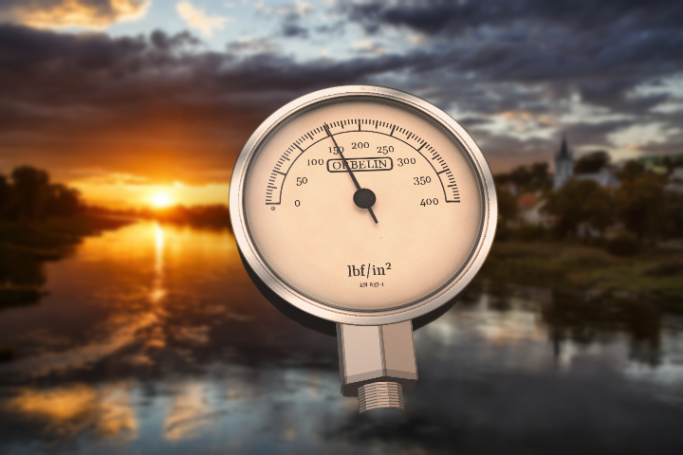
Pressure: 150 psi
